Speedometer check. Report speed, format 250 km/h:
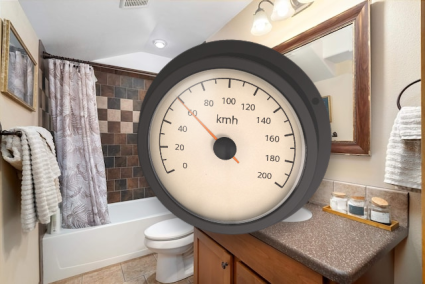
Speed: 60 km/h
